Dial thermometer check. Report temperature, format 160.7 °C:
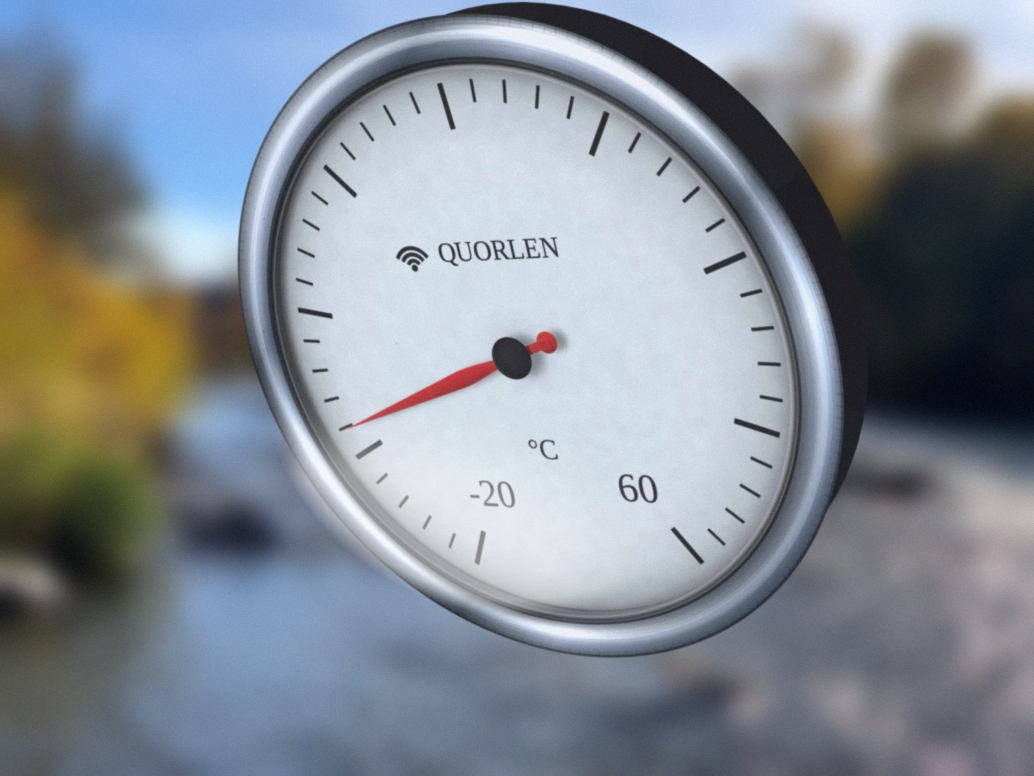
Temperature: -8 °C
